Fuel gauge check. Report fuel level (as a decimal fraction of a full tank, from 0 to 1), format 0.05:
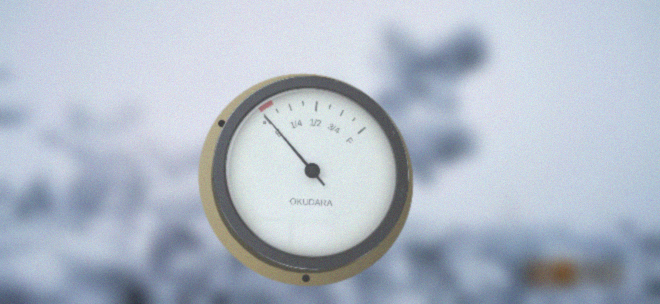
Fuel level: 0
